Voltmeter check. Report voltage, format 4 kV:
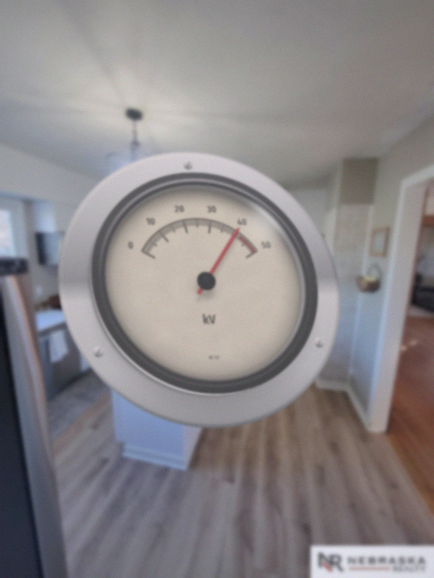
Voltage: 40 kV
